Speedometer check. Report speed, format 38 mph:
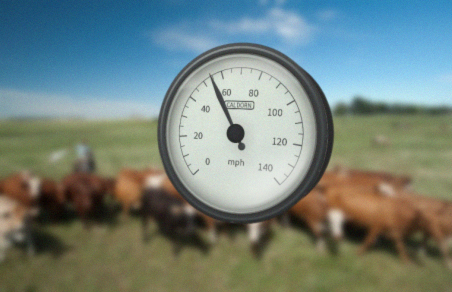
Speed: 55 mph
